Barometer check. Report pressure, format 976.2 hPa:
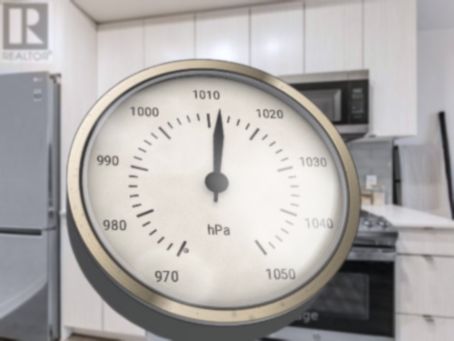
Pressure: 1012 hPa
